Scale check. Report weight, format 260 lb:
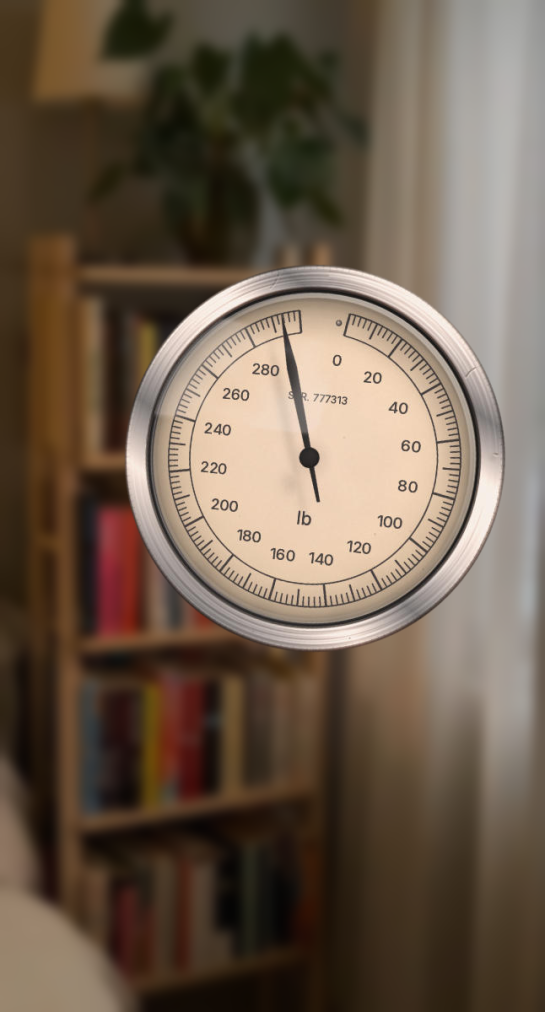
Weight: 294 lb
